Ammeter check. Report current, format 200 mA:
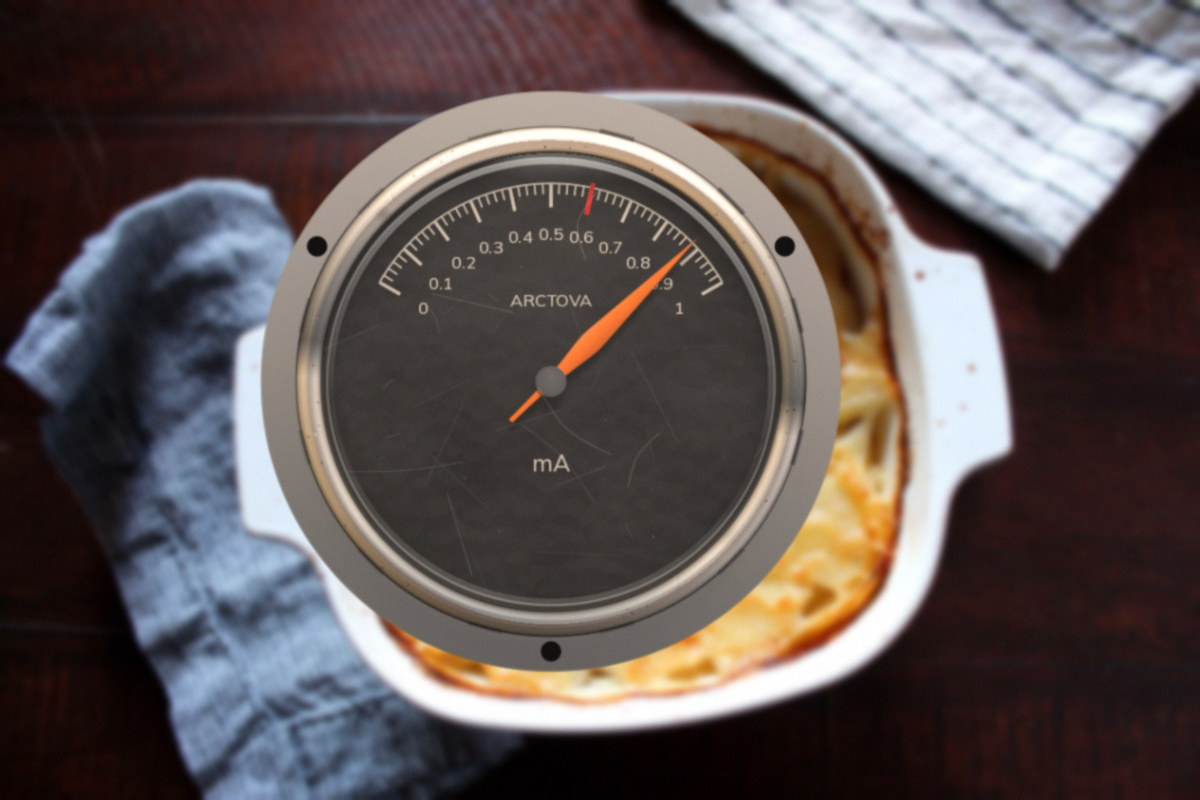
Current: 0.88 mA
